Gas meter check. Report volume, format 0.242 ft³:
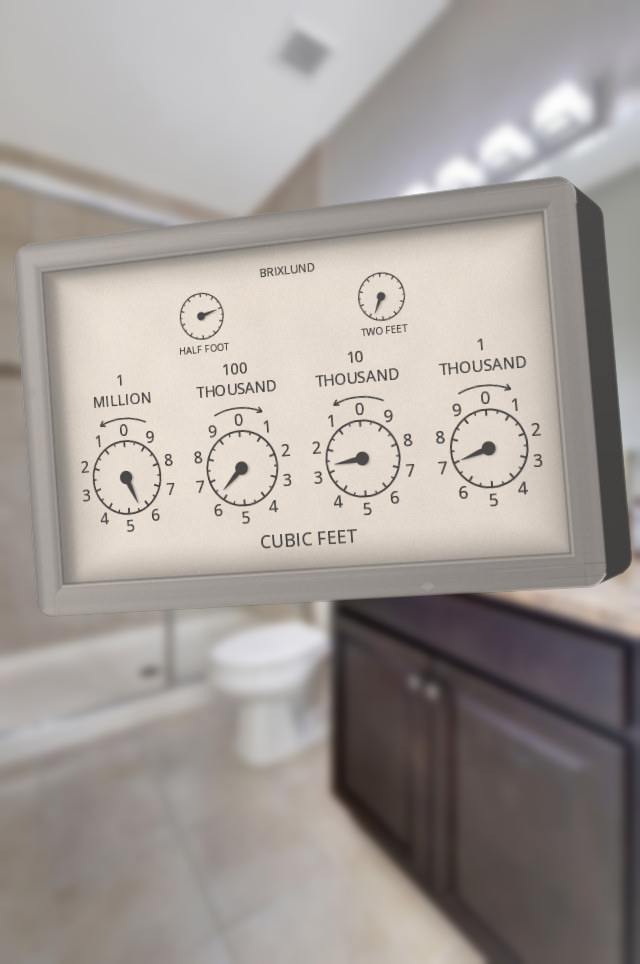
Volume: 562700 ft³
